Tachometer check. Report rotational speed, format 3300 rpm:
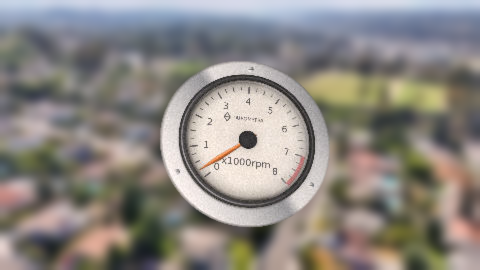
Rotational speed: 250 rpm
